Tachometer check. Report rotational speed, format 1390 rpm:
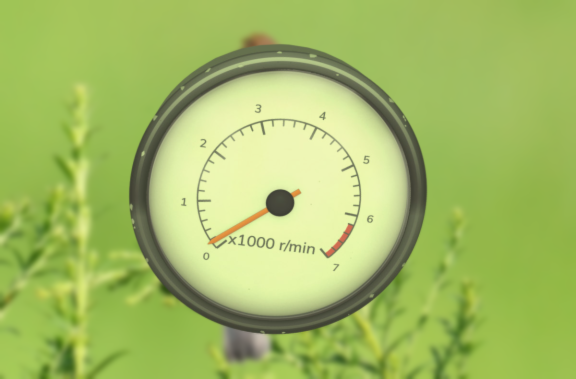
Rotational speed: 200 rpm
